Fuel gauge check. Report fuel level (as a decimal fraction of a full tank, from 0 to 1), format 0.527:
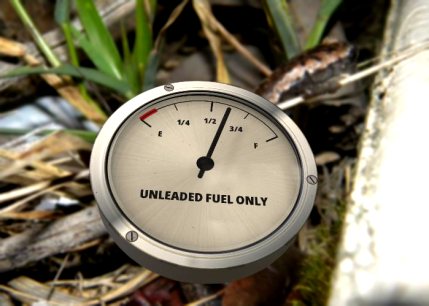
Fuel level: 0.625
